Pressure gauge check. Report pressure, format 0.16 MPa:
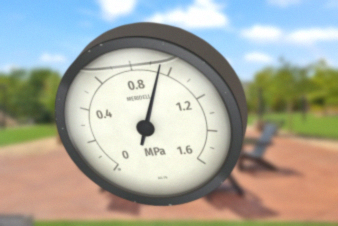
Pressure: 0.95 MPa
